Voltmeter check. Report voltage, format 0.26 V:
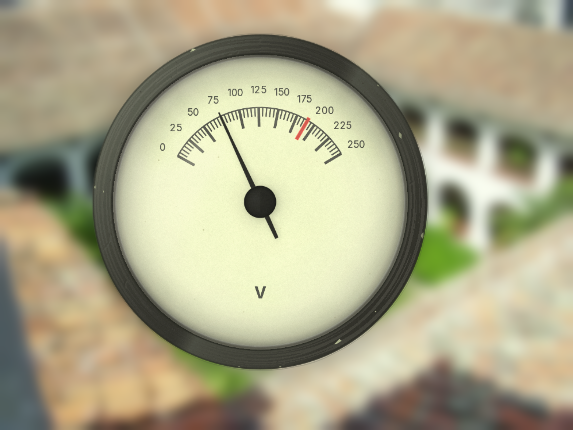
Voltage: 75 V
